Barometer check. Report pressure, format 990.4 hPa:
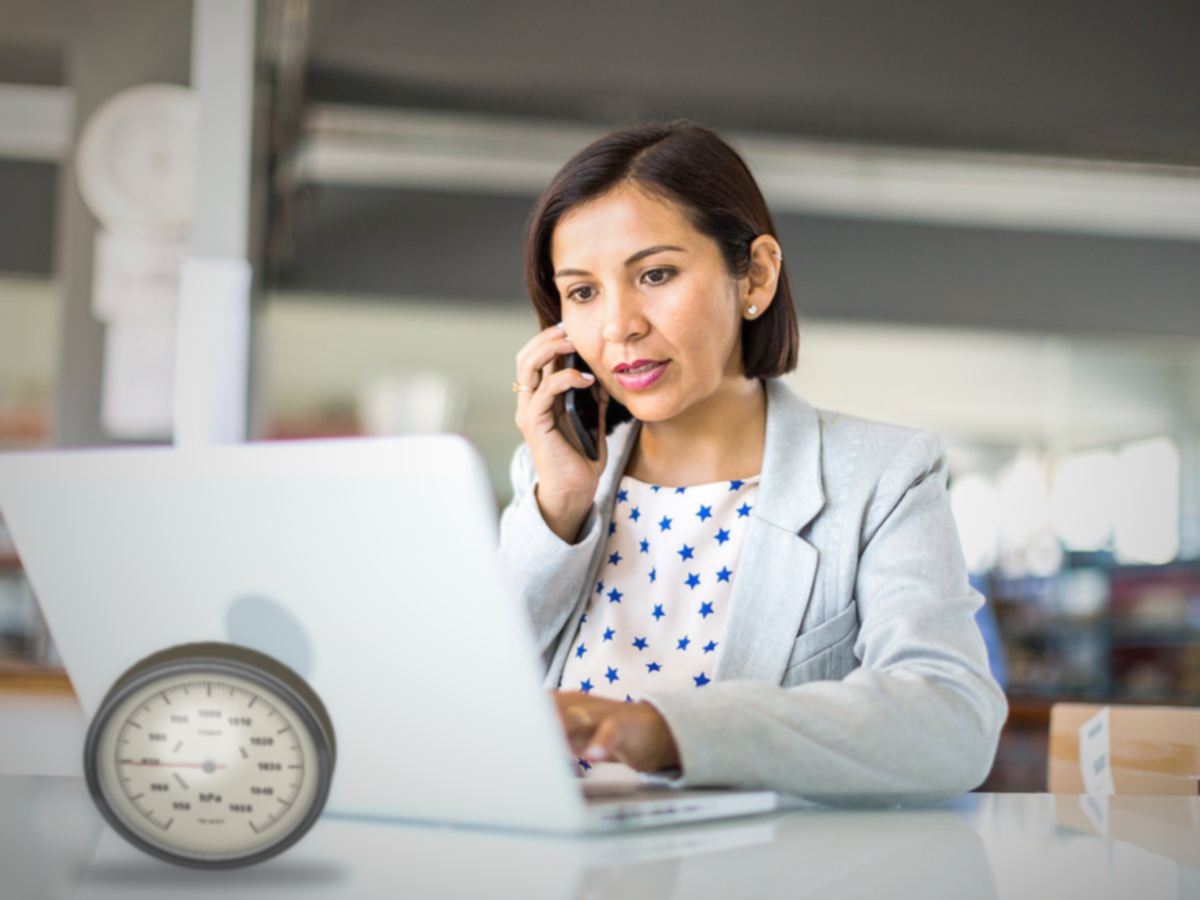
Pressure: 970 hPa
